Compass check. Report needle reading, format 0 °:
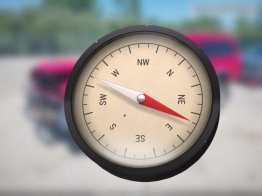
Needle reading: 70 °
